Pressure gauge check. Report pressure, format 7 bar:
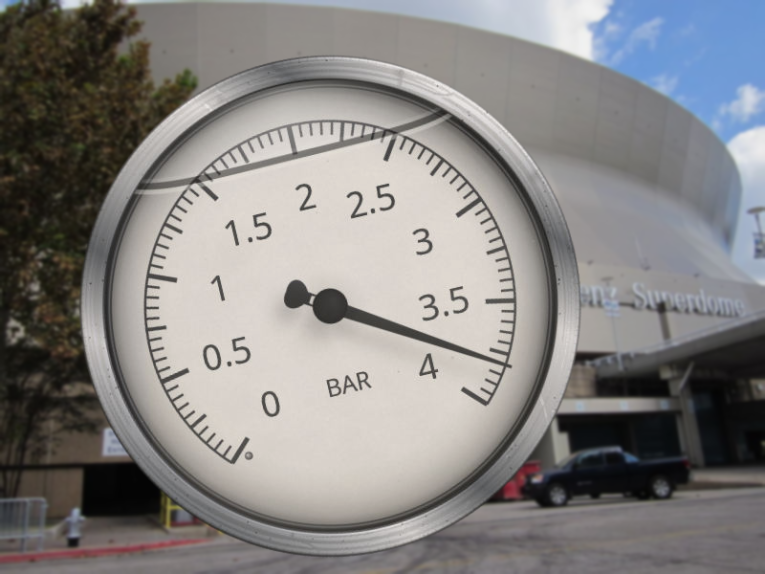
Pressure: 3.8 bar
